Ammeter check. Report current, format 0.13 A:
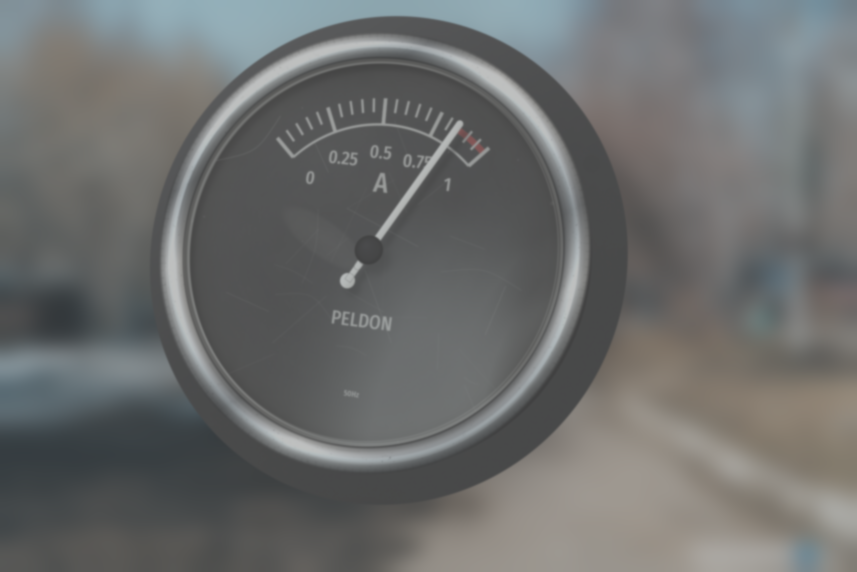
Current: 0.85 A
